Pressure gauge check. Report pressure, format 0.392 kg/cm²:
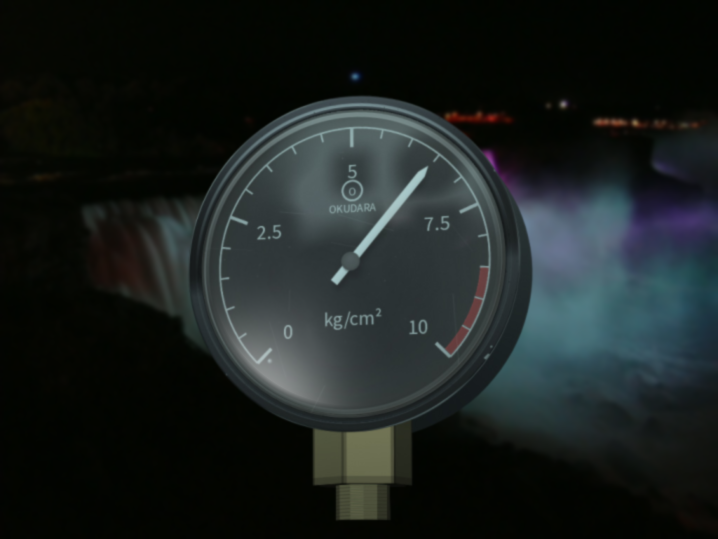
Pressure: 6.5 kg/cm²
